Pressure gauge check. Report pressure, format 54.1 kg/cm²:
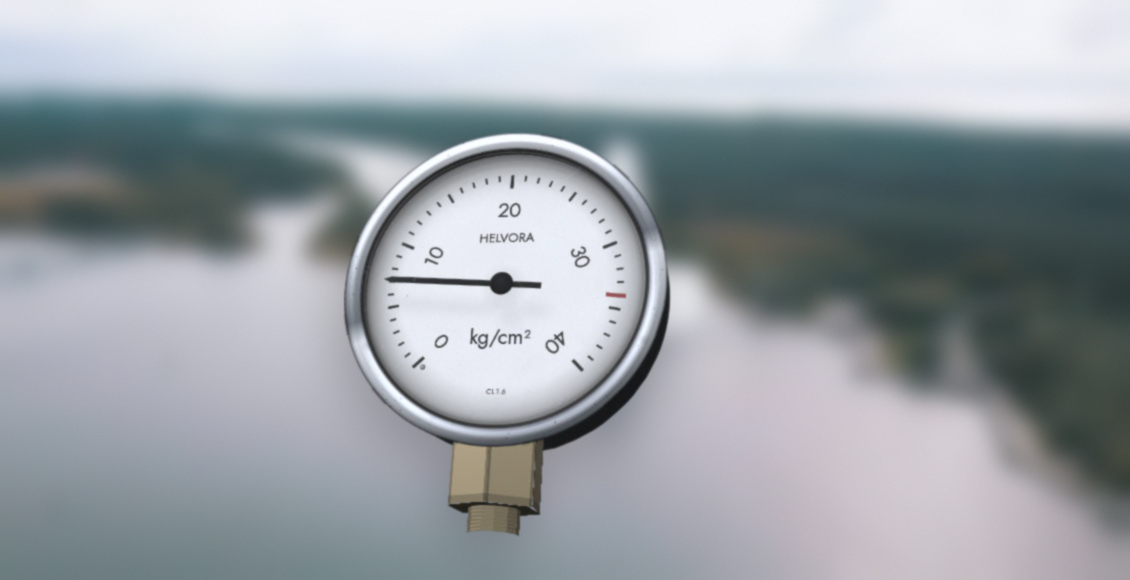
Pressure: 7 kg/cm²
